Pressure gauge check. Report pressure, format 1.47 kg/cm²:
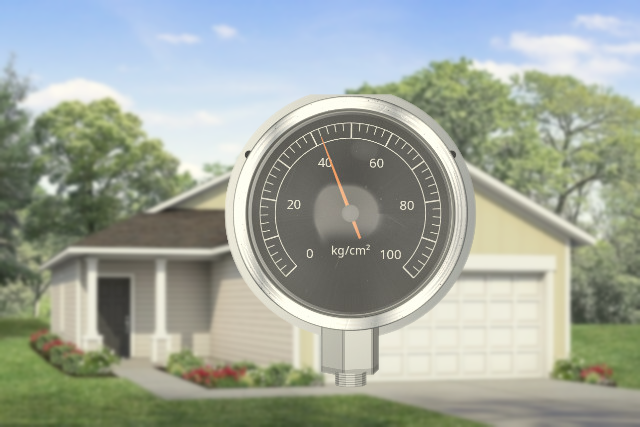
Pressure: 42 kg/cm²
